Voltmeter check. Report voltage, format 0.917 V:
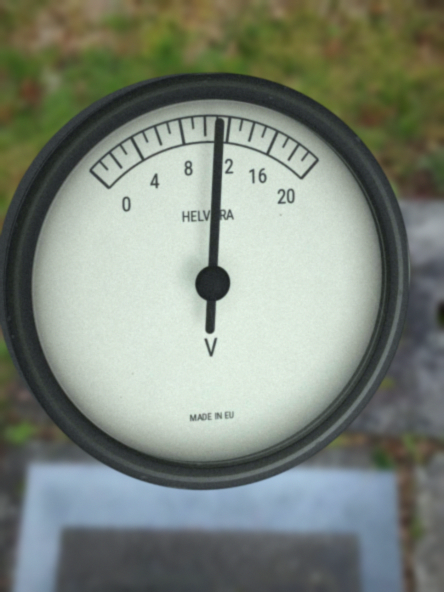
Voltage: 11 V
